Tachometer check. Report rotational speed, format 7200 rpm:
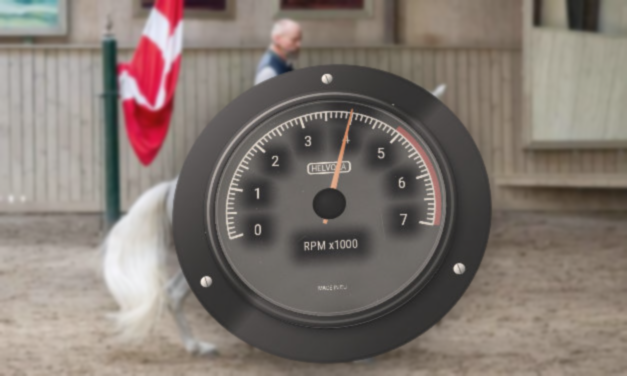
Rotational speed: 4000 rpm
